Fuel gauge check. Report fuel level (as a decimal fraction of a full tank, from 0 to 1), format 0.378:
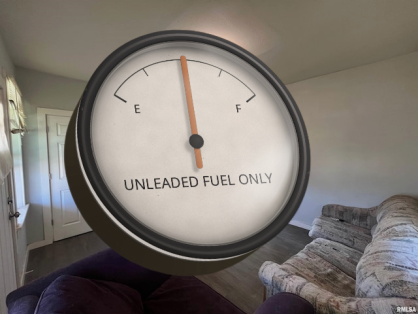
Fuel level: 0.5
